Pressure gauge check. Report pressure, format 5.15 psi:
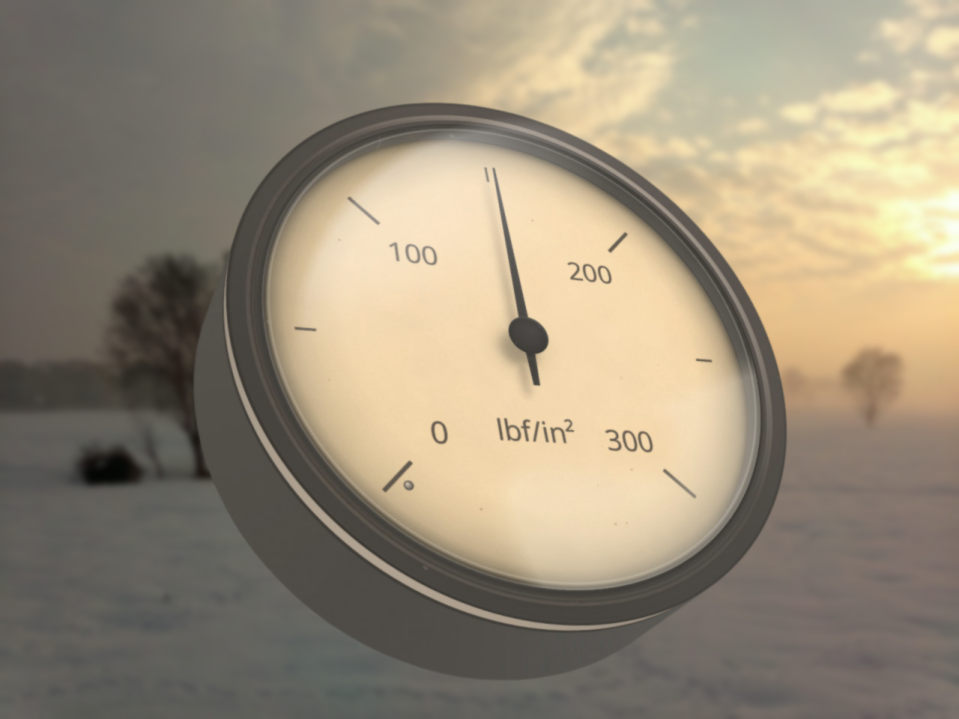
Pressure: 150 psi
